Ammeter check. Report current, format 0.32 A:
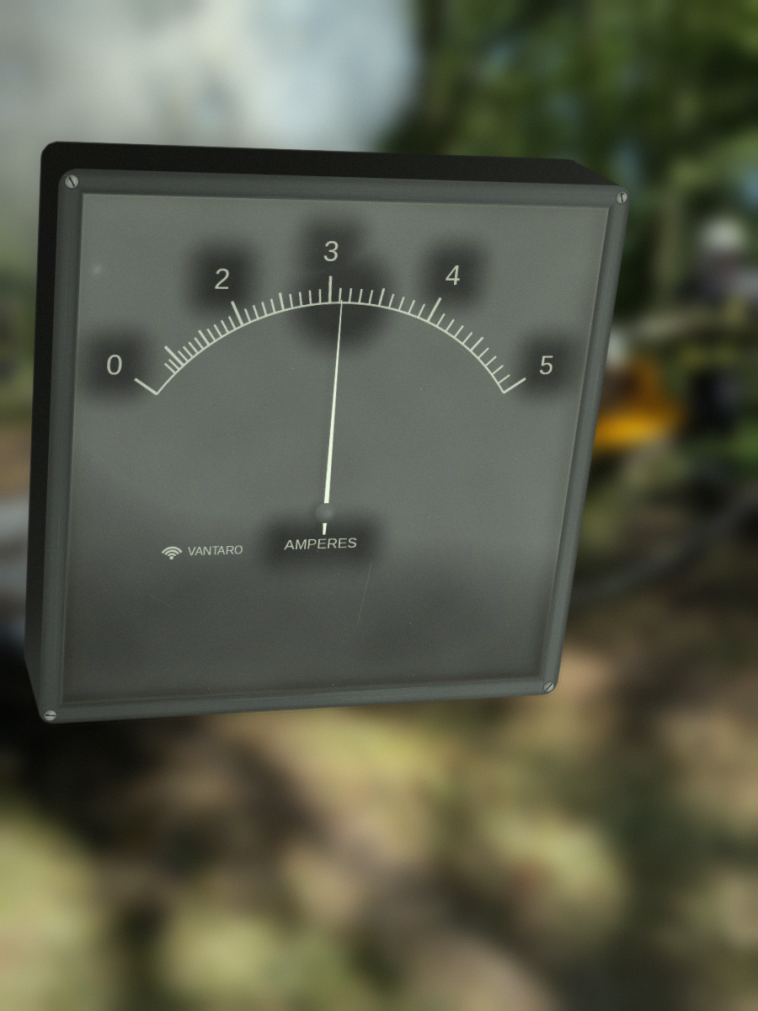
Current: 3.1 A
